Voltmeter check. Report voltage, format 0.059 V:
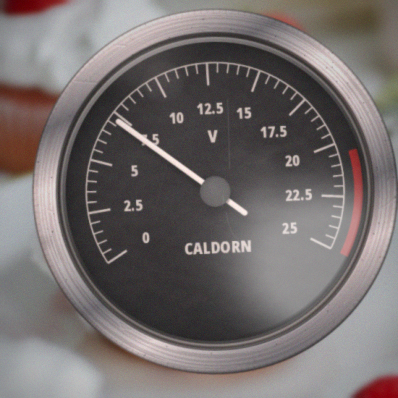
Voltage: 7.25 V
